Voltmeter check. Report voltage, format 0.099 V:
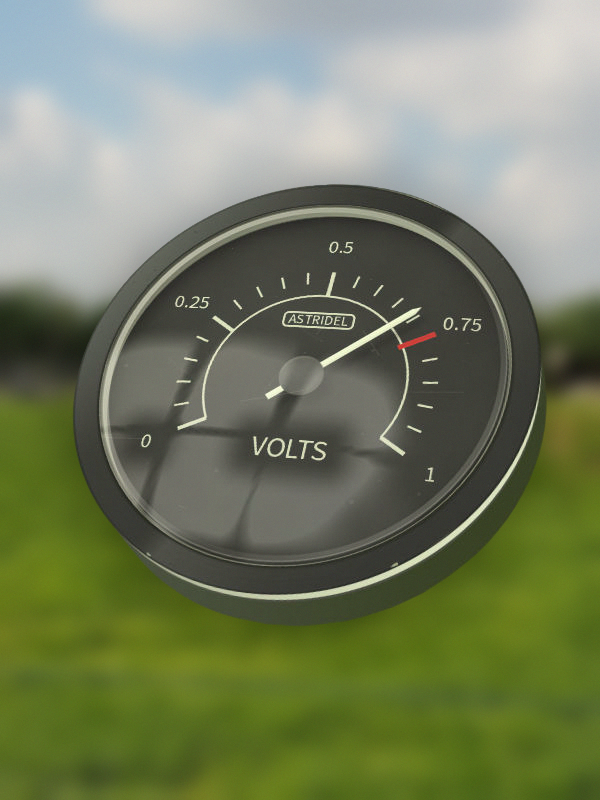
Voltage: 0.7 V
